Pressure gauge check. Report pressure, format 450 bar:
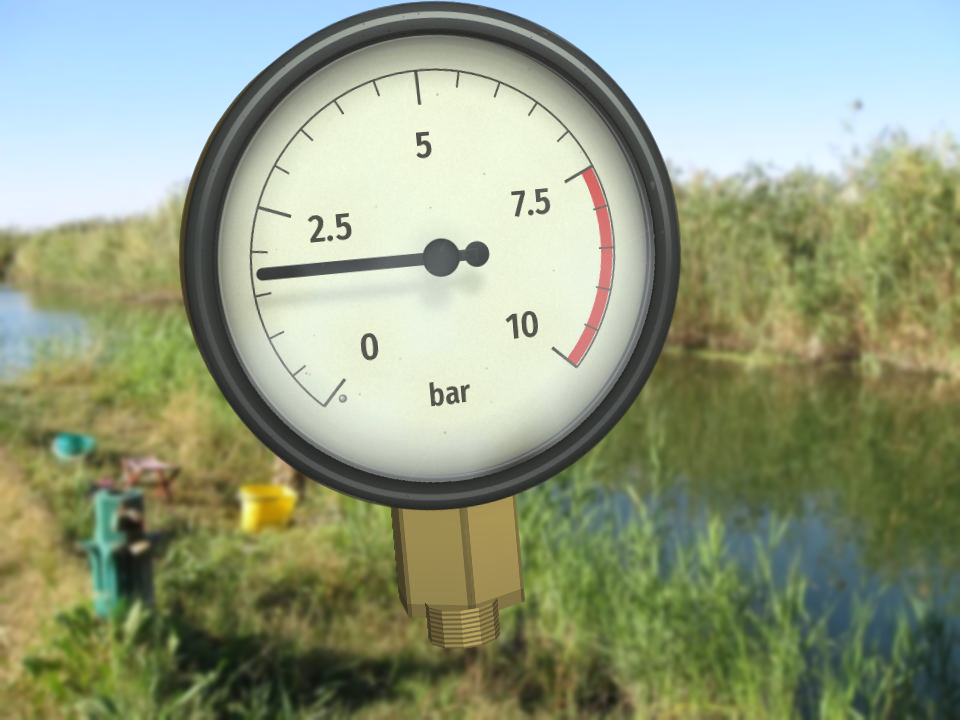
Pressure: 1.75 bar
